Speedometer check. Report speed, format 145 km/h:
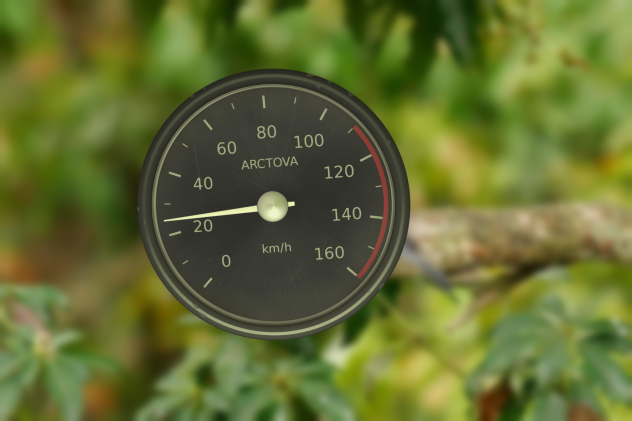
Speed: 25 km/h
